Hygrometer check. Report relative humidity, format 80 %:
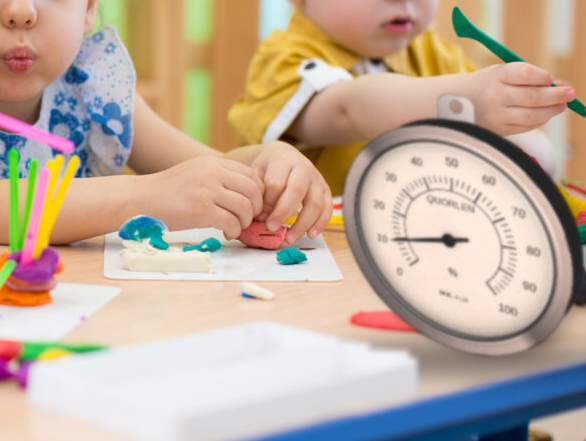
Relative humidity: 10 %
